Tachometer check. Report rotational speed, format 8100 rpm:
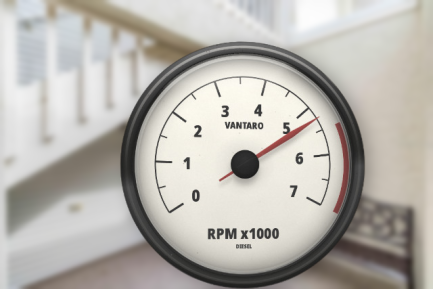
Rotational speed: 5250 rpm
